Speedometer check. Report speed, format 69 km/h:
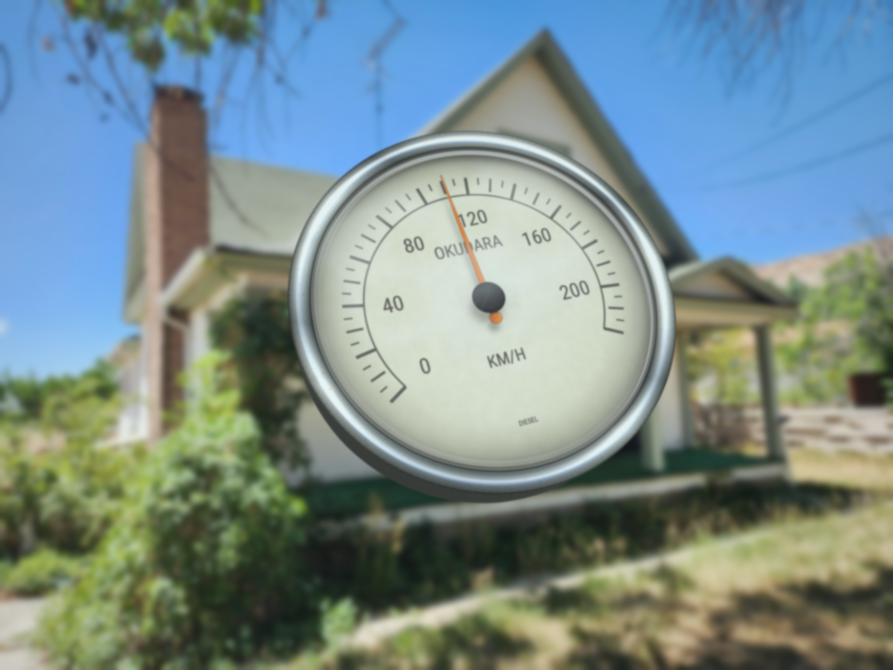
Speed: 110 km/h
